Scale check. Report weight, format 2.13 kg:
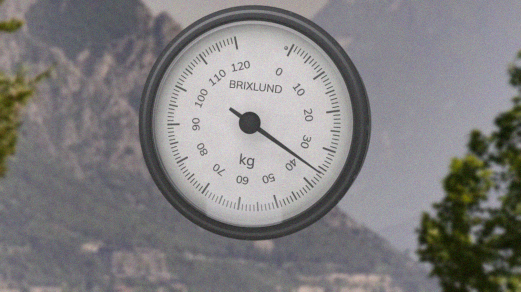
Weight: 36 kg
